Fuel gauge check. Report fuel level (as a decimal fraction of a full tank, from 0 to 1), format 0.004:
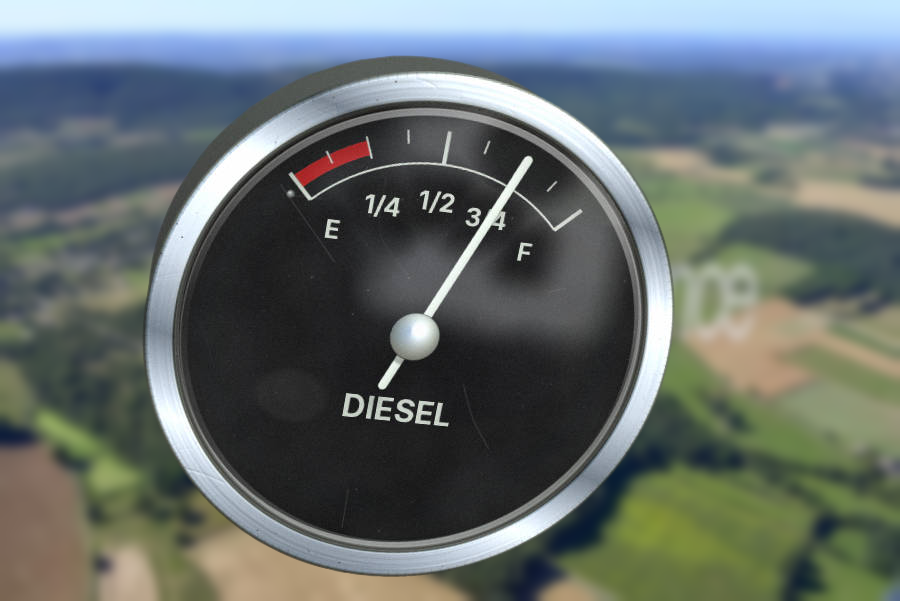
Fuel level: 0.75
